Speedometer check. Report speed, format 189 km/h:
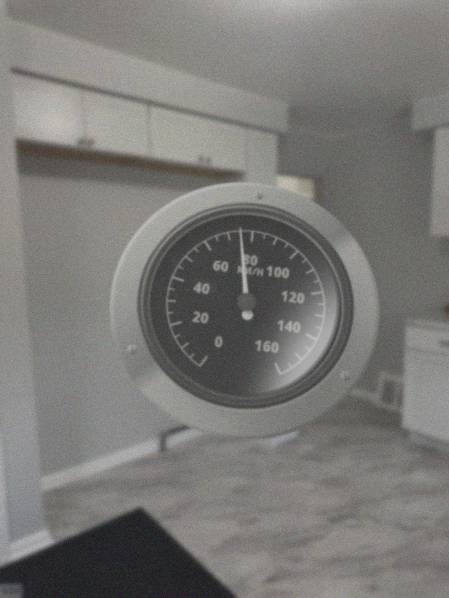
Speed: 75 km/h
